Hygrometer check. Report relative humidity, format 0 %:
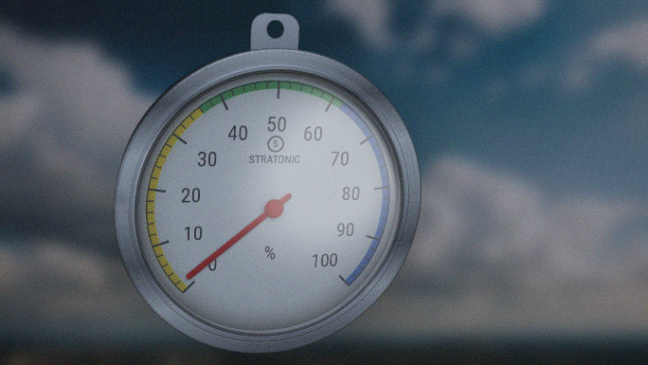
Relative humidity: 2 %
